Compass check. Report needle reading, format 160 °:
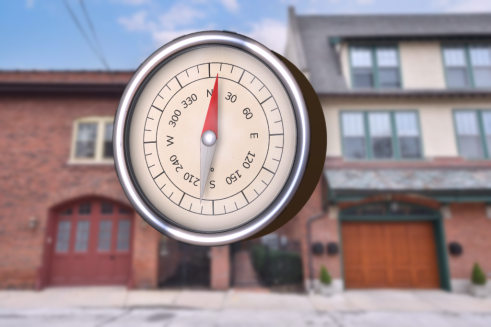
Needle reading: 10 °
